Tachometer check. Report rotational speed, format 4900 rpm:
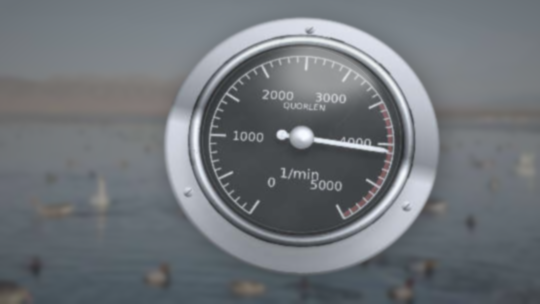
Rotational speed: 4100 rpm
